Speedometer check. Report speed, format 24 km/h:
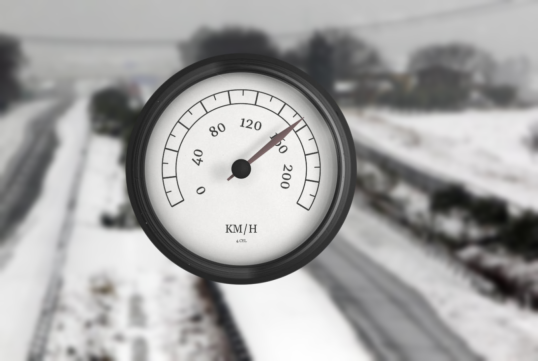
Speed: 155 km/h
